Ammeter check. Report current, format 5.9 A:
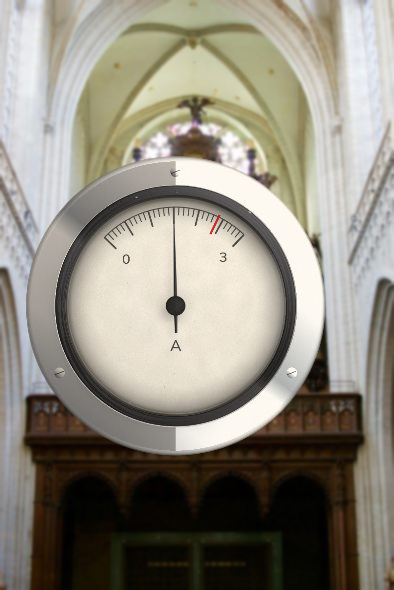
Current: 1.5 A
